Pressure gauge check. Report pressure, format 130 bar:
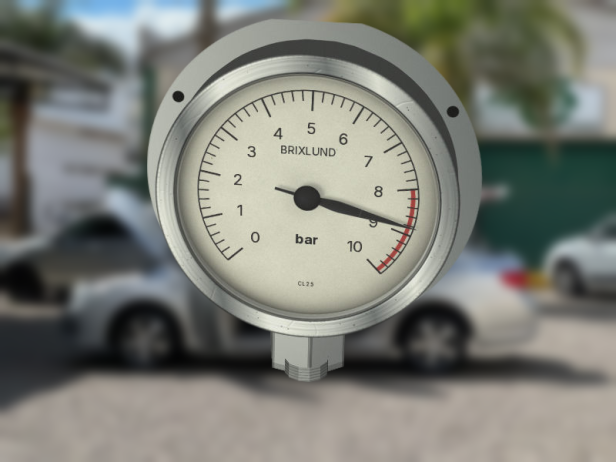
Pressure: 8.8 bar
